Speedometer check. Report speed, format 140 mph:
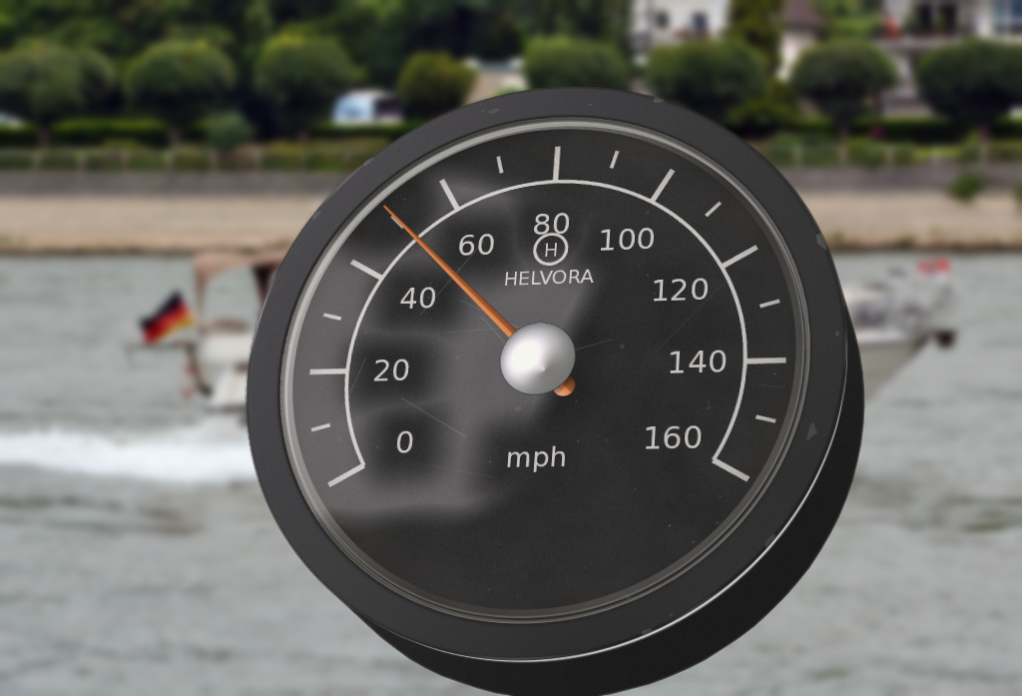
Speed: 50 mph
